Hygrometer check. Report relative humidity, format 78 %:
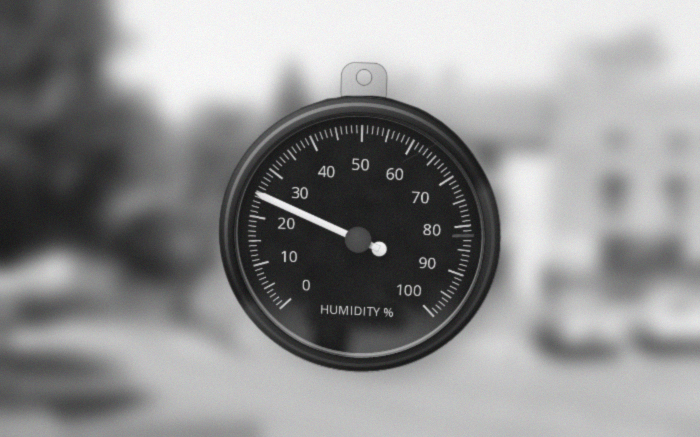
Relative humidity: 25 %
